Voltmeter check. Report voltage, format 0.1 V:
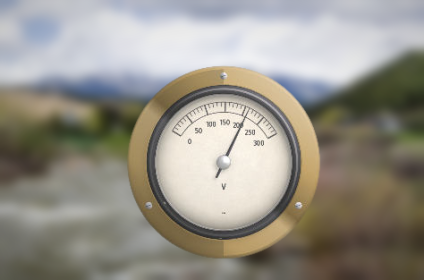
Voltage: 210 V
